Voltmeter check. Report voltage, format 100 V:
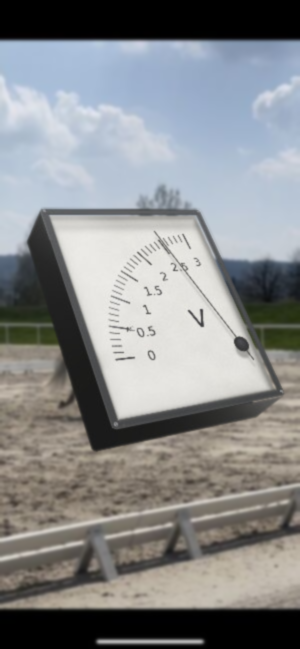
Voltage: 2.5 V
